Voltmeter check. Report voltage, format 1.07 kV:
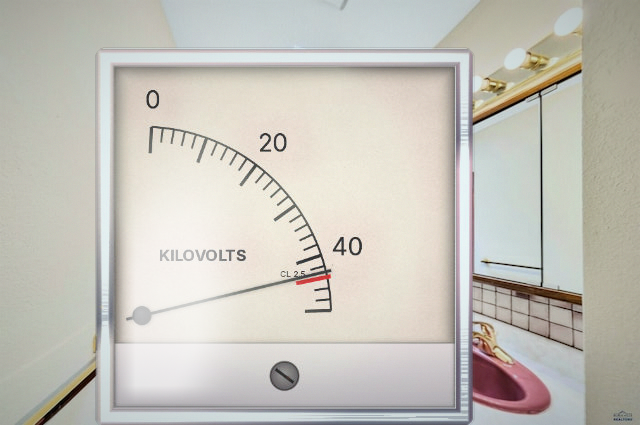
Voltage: 43 kV
